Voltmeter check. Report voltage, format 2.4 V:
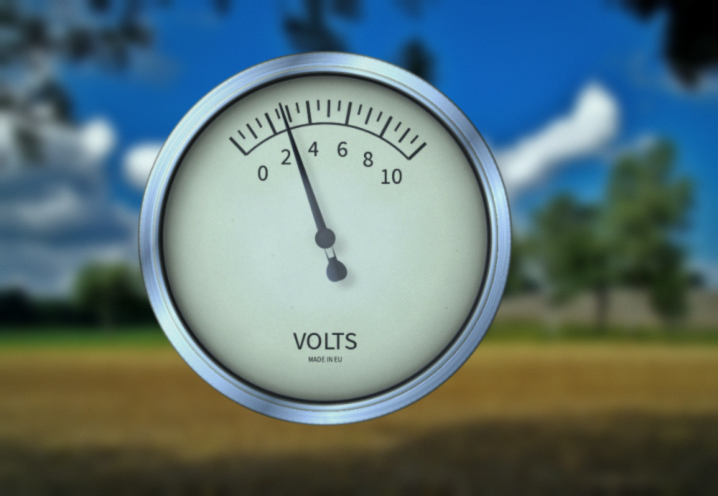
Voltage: 2.75 V
